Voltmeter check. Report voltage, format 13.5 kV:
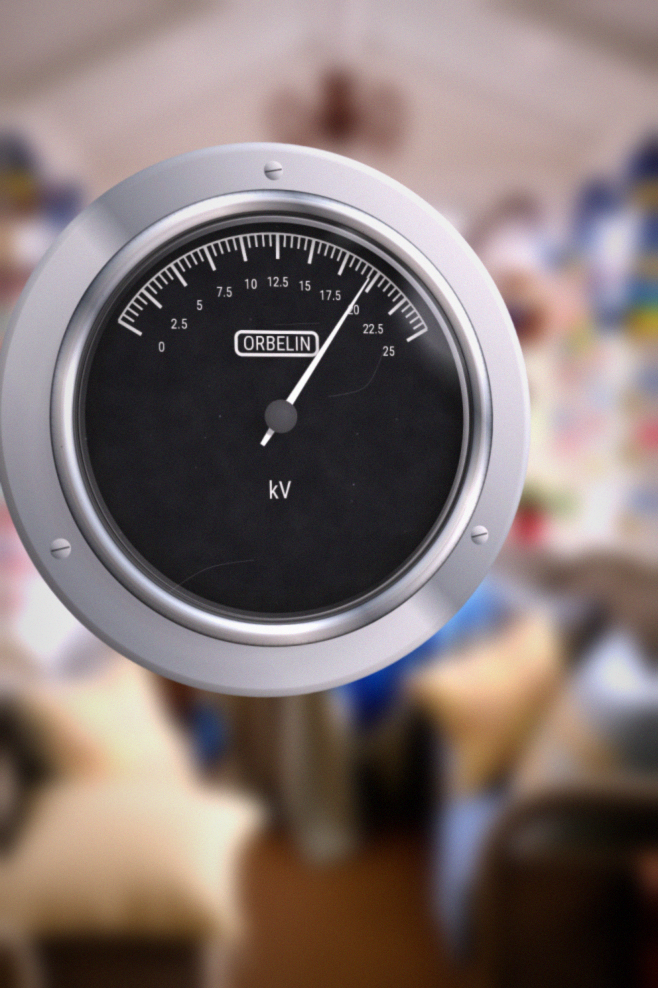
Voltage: 19.5 kV
